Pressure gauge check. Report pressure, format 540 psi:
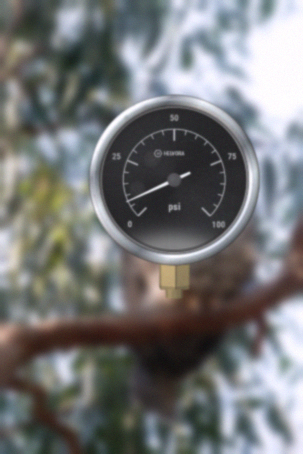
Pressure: 7.5 psi
